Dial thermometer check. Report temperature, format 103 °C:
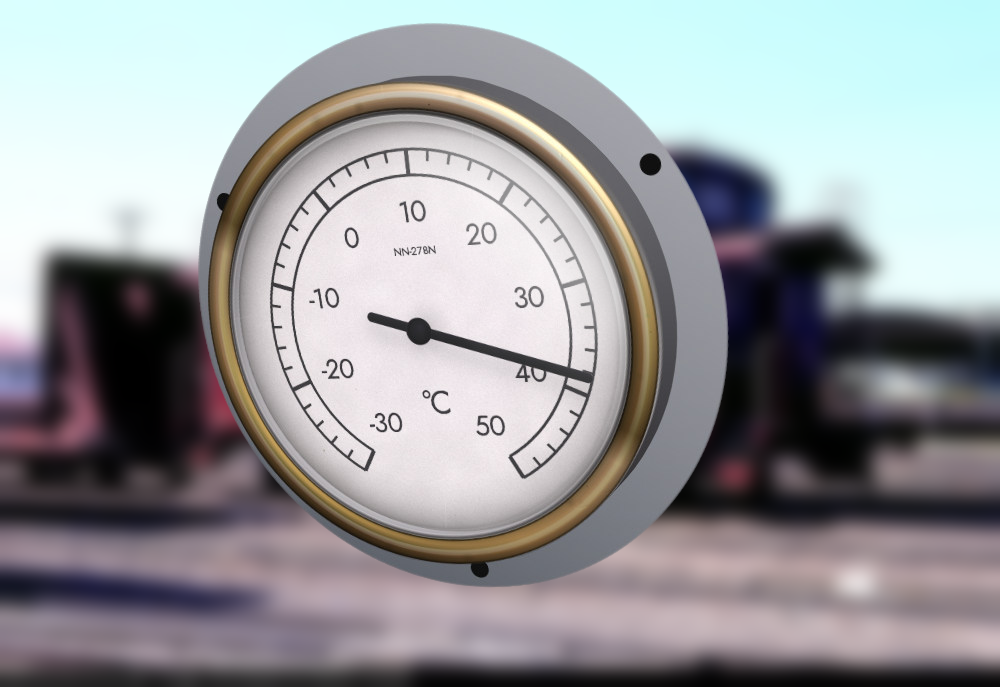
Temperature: 38 °C
